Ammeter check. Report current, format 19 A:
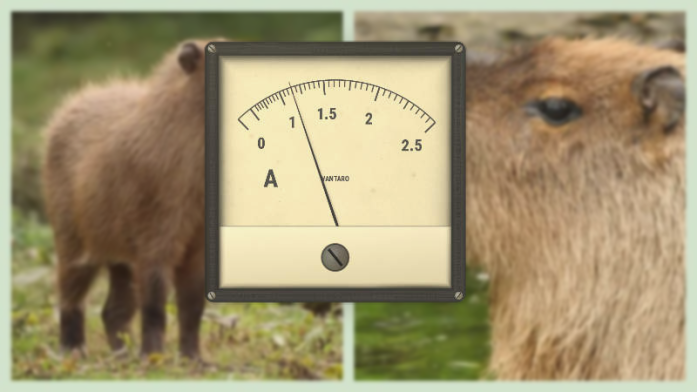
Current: 1.15 A
